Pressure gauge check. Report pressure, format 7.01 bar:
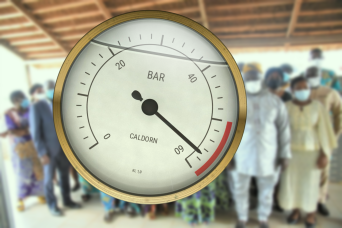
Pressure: 57 bar
